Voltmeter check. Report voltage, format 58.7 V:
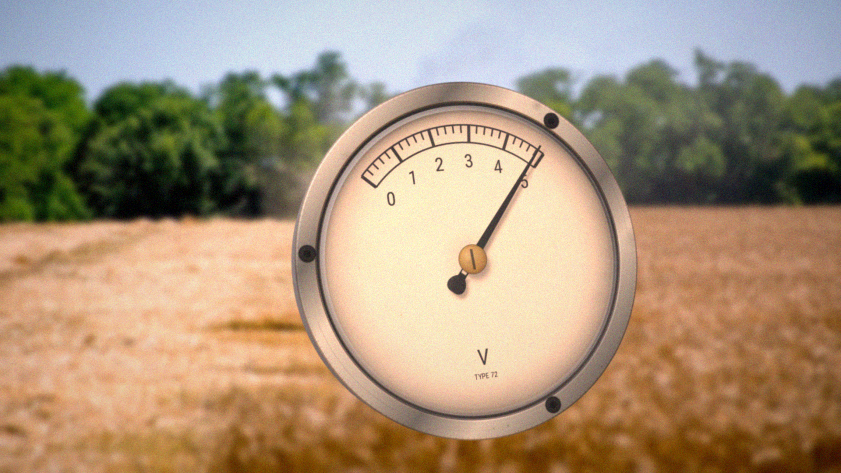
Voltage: 4.8 V
